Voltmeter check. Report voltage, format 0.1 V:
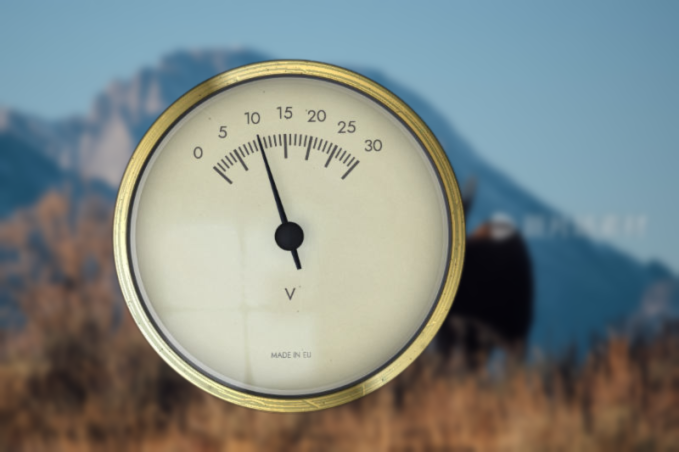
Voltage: 10 V
